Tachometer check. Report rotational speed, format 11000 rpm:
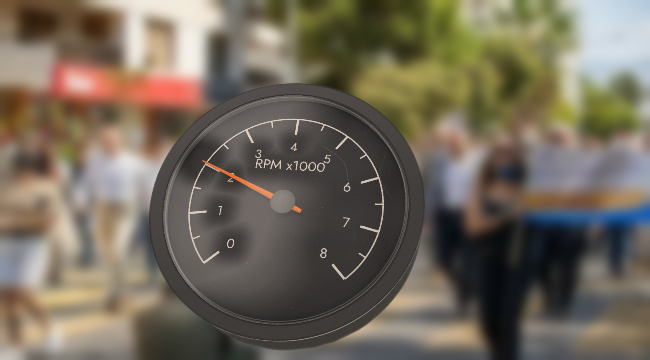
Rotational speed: 2000 rpm
